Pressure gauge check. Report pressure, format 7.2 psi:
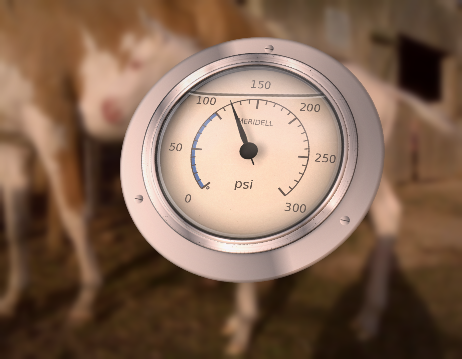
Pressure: 120 psi
